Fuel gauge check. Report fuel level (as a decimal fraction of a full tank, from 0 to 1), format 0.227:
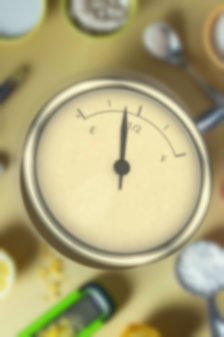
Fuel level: 0.375
